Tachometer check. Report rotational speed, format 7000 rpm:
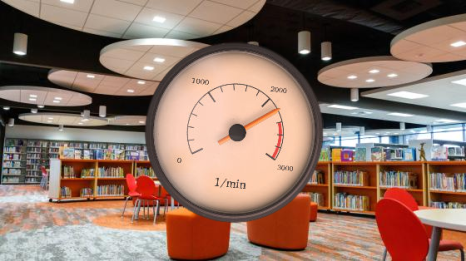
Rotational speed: 2200 rpm
